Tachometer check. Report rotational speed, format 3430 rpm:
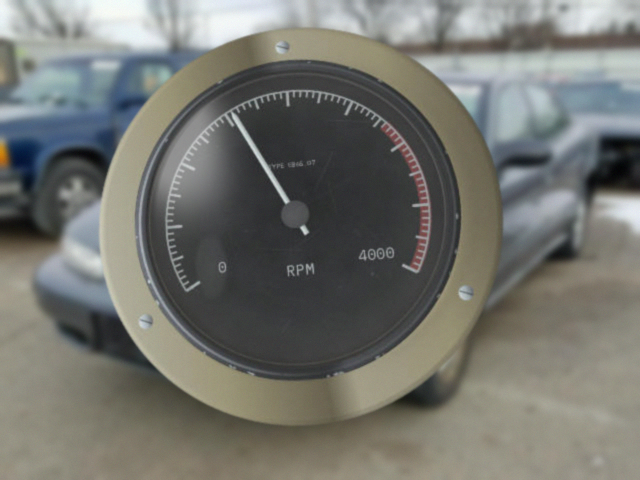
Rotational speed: 1550 rpm
